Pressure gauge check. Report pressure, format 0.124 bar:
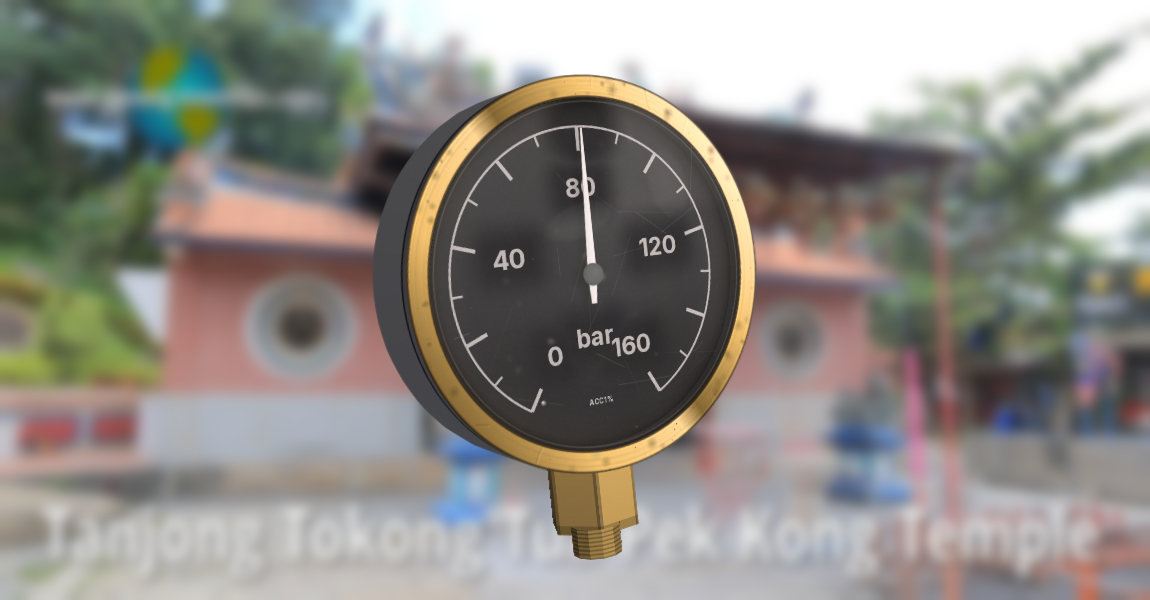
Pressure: 80 bar
